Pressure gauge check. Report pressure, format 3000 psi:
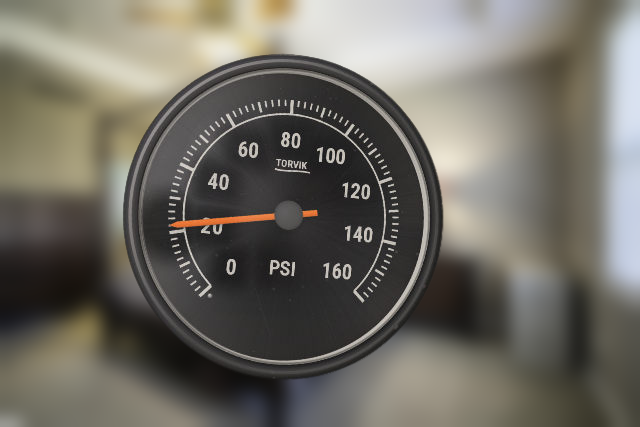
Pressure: 22 psi
